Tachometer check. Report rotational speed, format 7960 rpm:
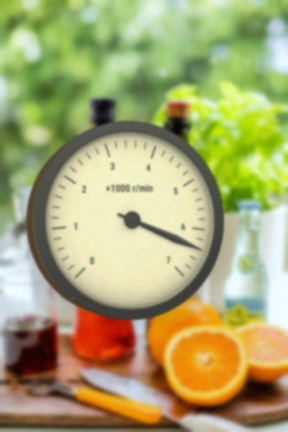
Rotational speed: 6400 rpm
